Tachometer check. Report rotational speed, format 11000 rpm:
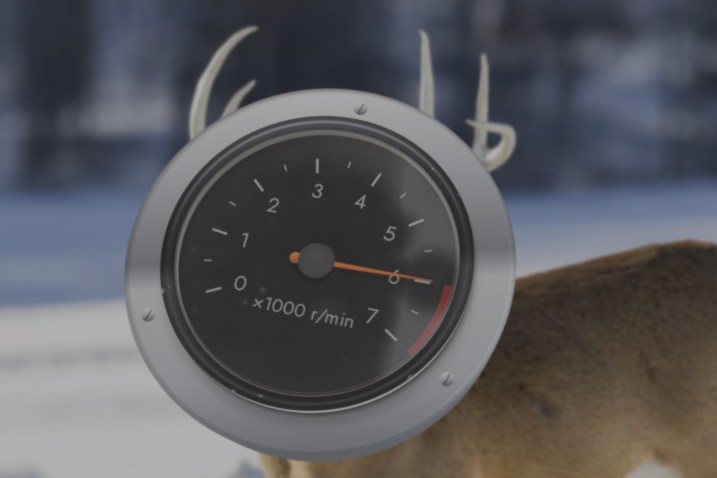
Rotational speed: 6000 rpm
